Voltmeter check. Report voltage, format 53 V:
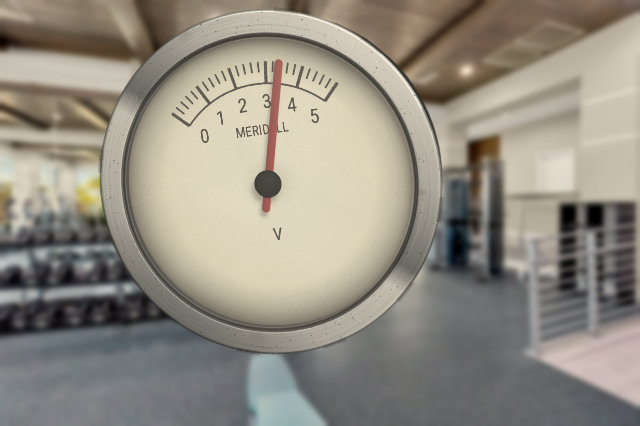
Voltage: 3.4 V
